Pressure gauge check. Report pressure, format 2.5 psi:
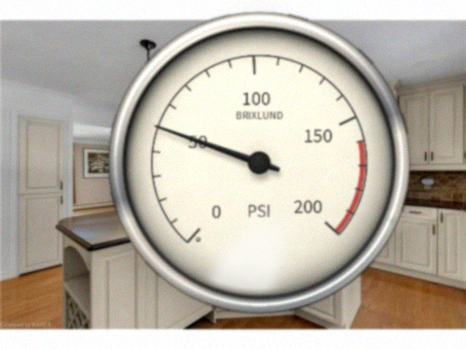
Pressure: 50 psi
